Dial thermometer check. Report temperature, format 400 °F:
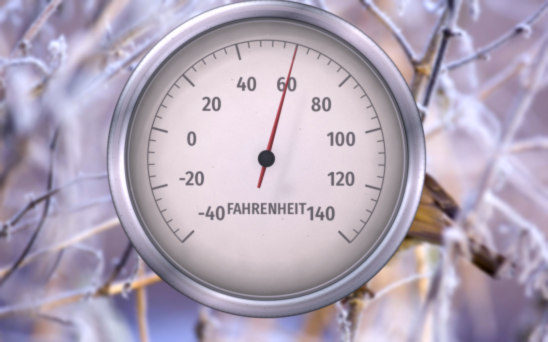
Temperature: 60 °F
